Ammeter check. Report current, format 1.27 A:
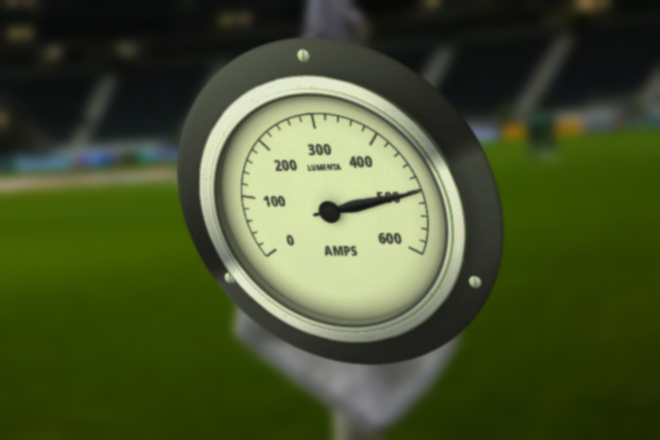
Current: 500 A
